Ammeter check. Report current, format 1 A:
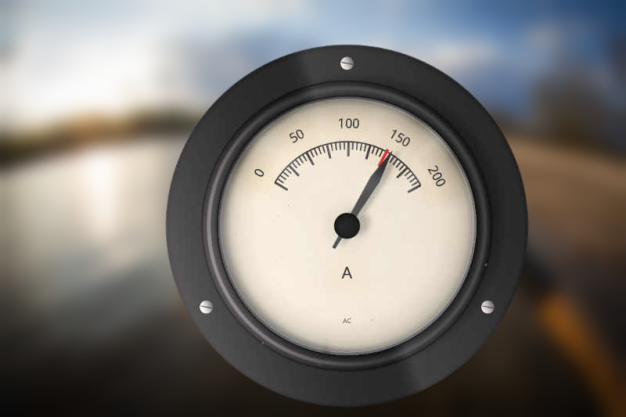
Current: 150 A
